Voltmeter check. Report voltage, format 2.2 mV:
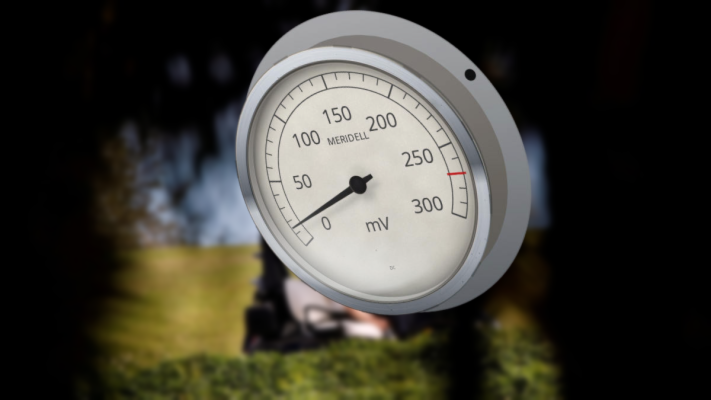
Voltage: 15 mV
